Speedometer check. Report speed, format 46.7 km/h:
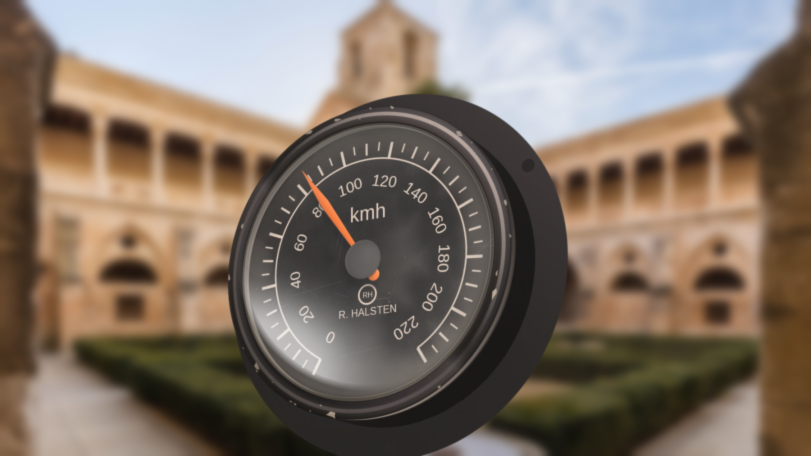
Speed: 85 km/h
